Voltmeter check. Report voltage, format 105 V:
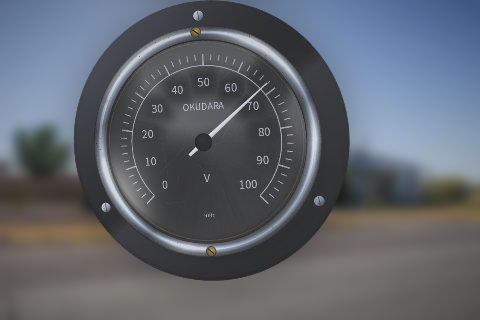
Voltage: 68 V
